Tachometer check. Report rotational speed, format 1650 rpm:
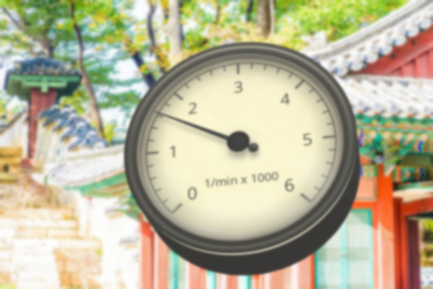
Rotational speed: 1600 rpm
